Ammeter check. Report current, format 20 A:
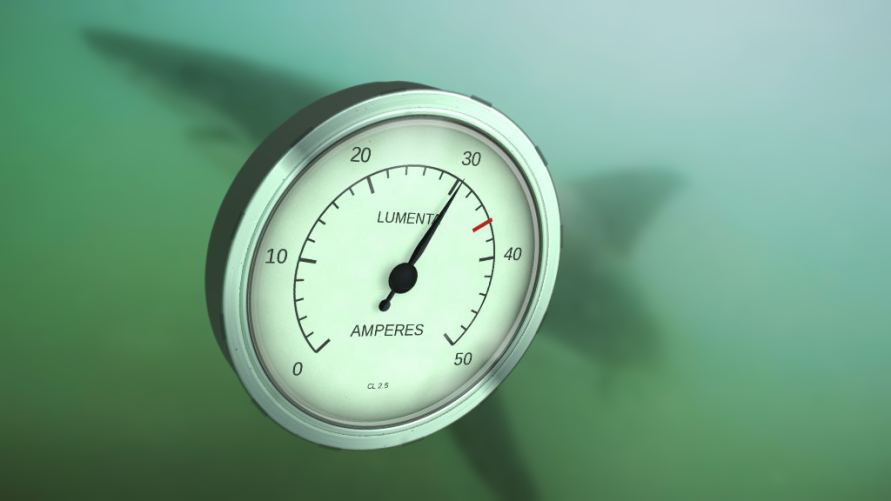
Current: 30 A
